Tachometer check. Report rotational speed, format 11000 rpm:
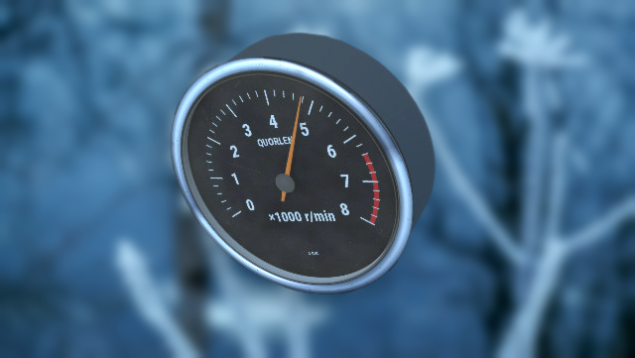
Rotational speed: 4800 rpm
